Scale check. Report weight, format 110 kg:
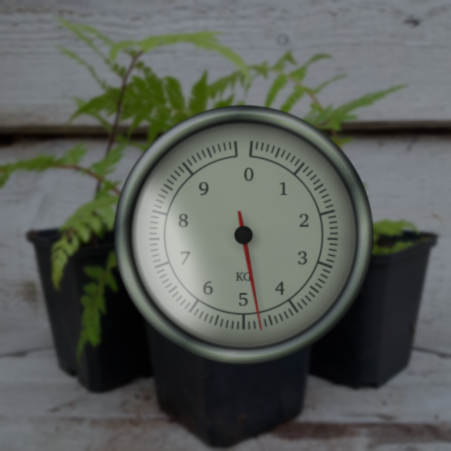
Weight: 4.7 kg
